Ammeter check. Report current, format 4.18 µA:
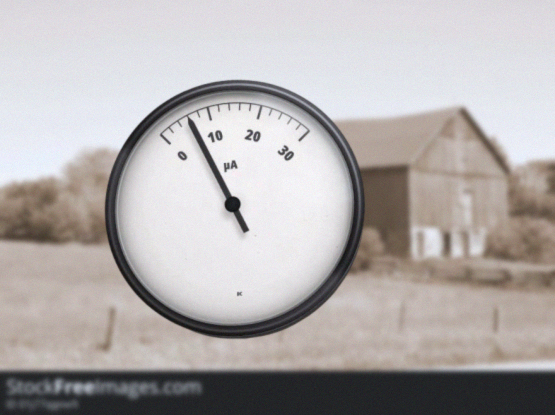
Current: 6 µA
